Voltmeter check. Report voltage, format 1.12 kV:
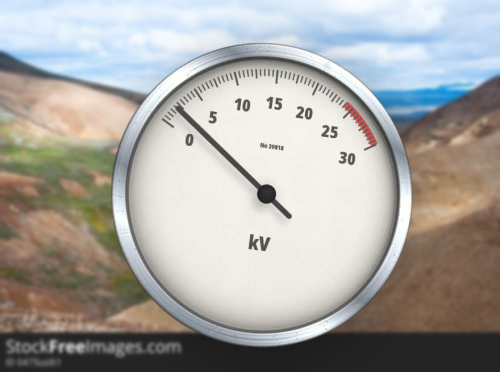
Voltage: 2 kV
